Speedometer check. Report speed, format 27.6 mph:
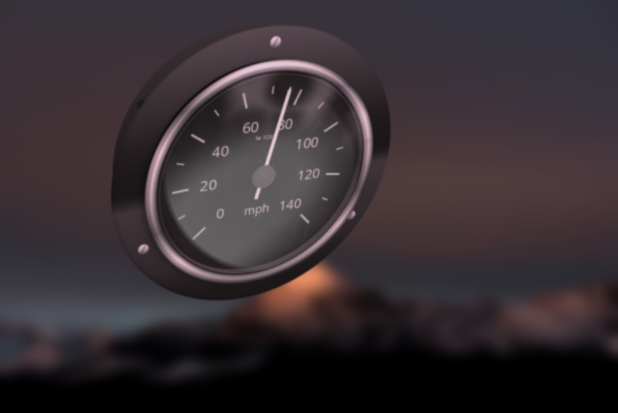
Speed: 75 mph
